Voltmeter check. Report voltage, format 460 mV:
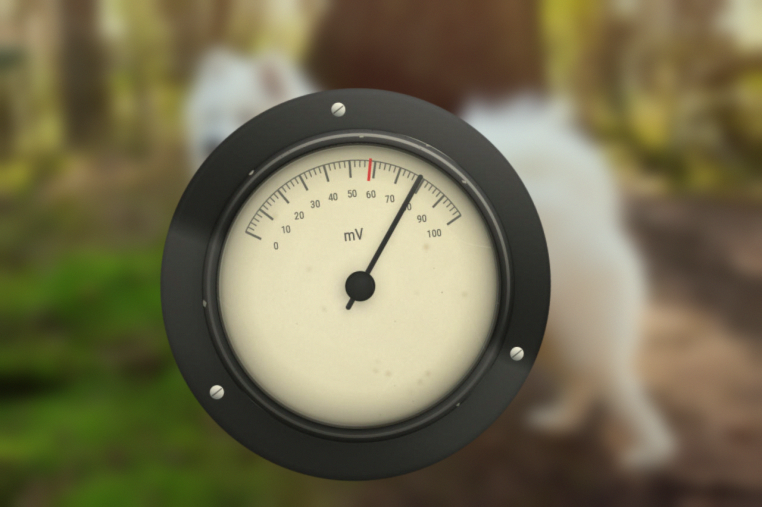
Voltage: 78 mV
